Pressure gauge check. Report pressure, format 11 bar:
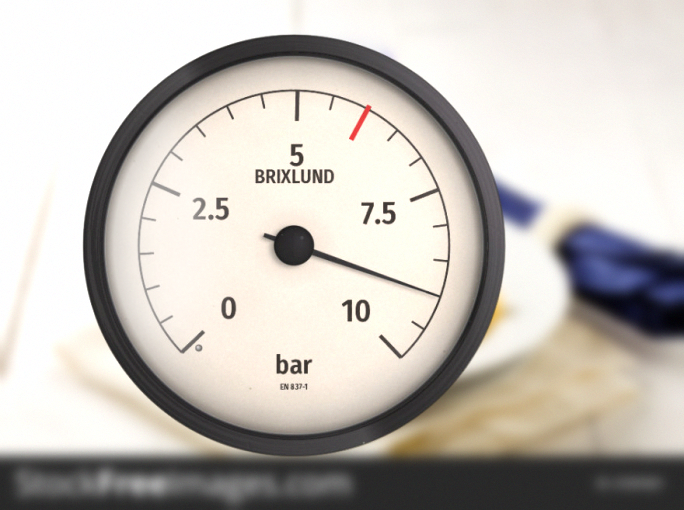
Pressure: 9 bar
